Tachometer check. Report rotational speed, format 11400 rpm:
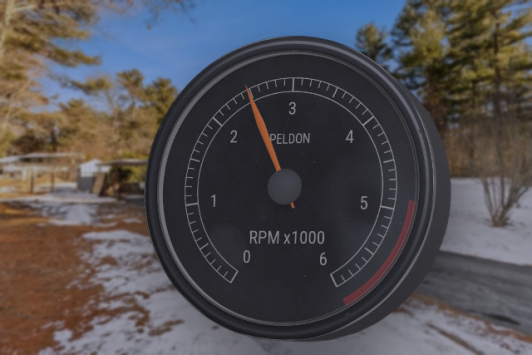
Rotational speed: 2500 rpm
